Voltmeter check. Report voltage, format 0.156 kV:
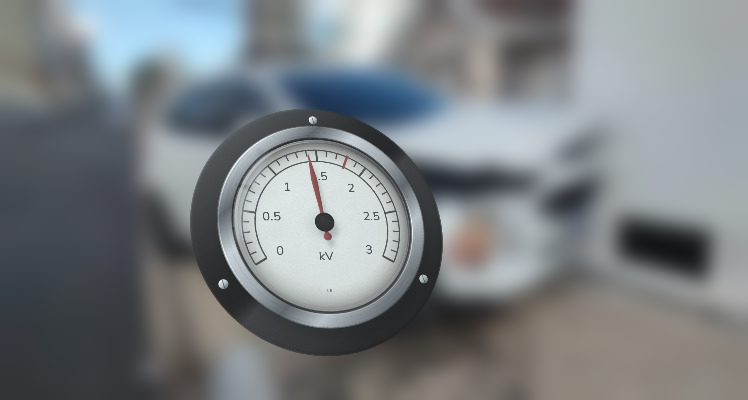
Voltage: 1.4 kV
